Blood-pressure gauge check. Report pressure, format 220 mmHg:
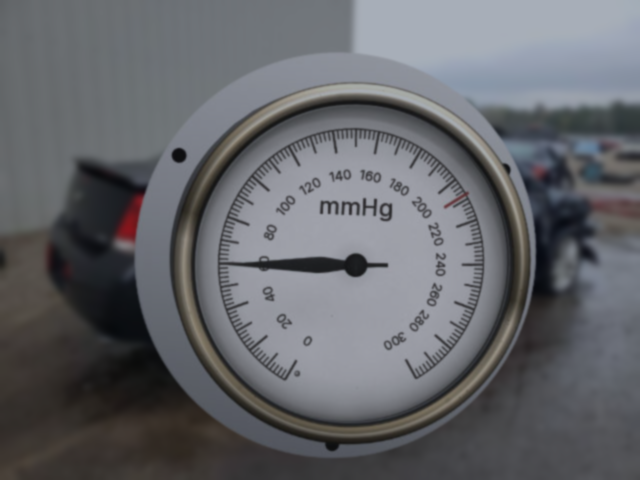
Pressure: 60 mmHg
